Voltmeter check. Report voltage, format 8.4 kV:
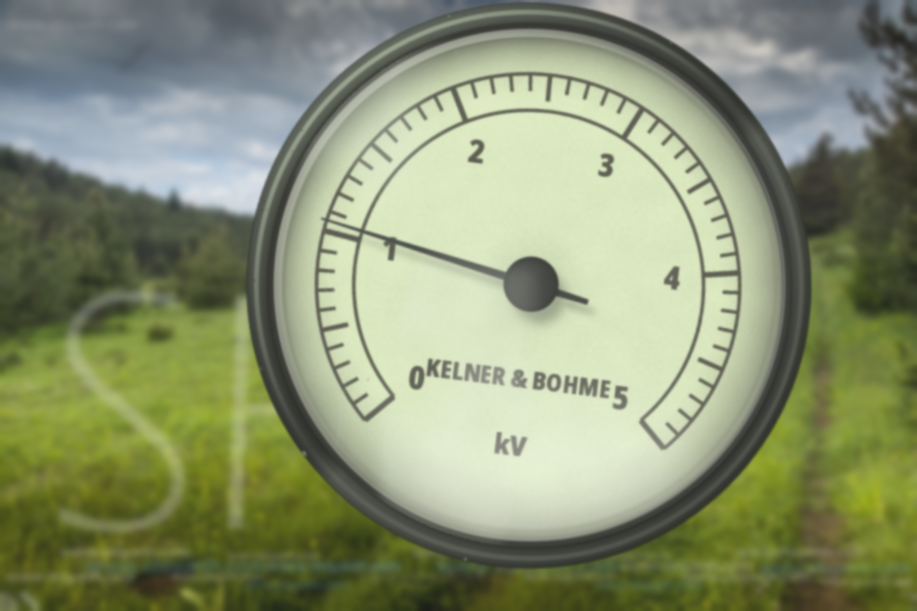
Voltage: 1.05 kV
